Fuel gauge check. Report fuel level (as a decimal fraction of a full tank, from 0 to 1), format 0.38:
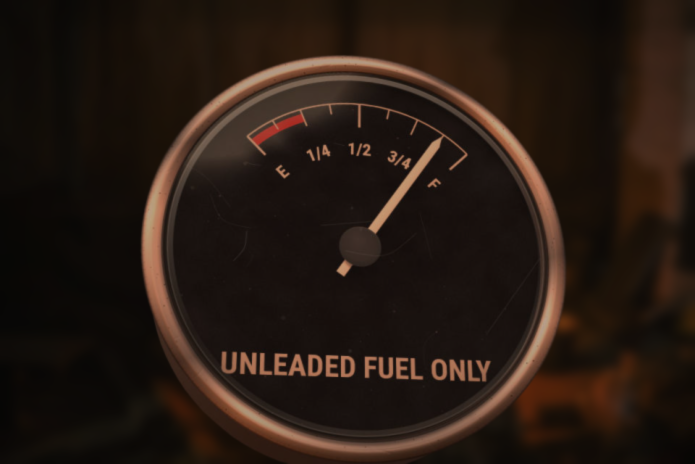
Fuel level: 0.875
